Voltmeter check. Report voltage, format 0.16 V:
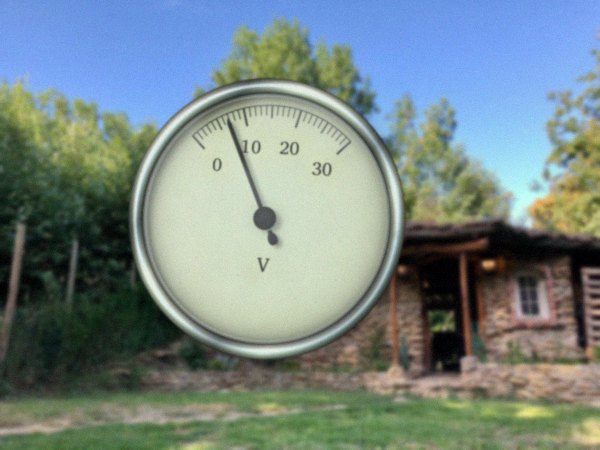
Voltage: 7 V
